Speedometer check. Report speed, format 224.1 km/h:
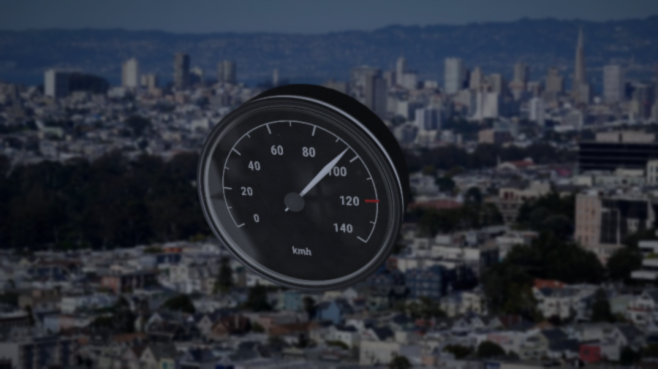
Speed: 95 km/h
